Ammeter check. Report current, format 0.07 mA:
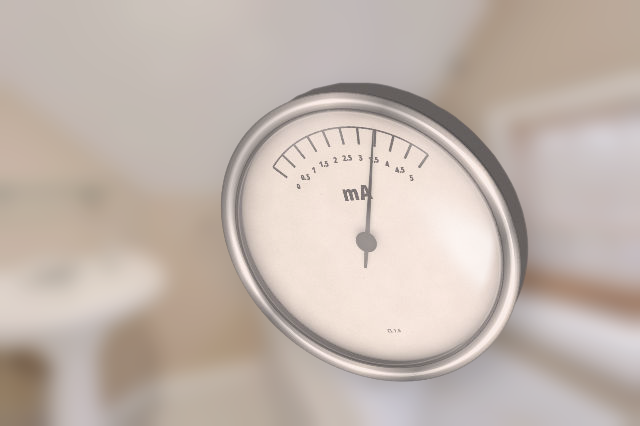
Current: 3.5 mA
